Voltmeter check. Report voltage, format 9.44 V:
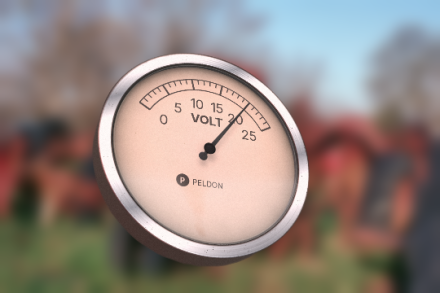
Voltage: 20 V
